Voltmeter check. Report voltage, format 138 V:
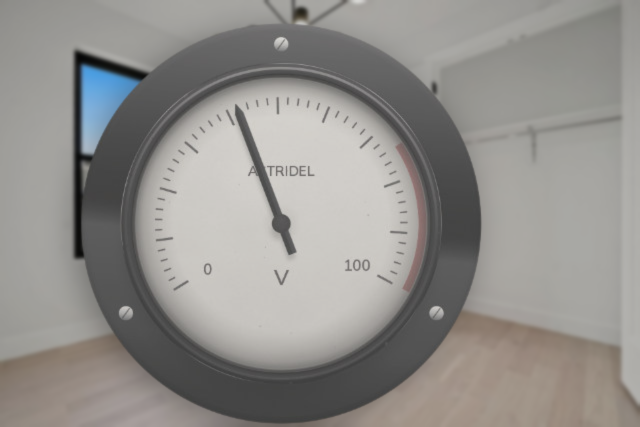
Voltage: 42 V
